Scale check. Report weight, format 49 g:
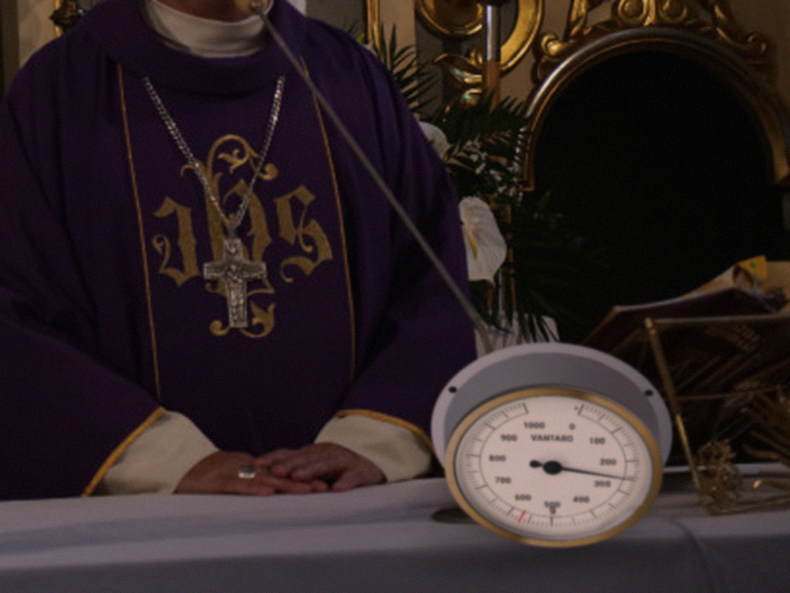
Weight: 250 g
